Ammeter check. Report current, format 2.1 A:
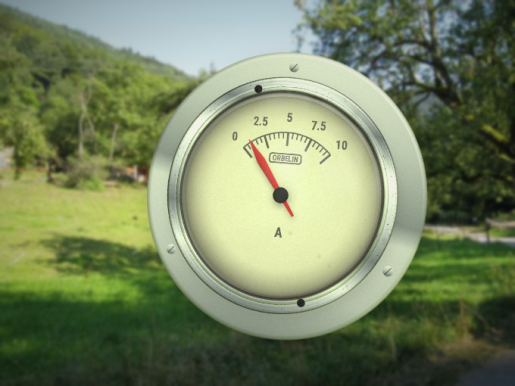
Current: 1 A
